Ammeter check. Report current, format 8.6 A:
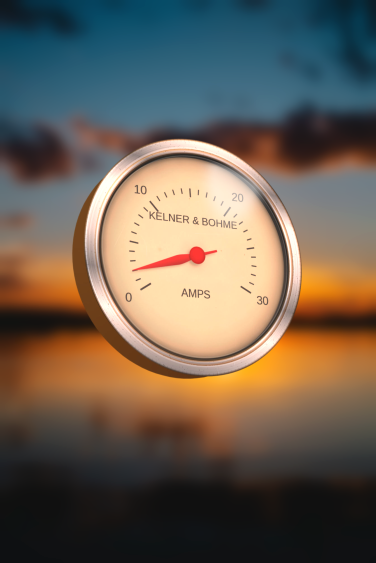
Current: 2 A
